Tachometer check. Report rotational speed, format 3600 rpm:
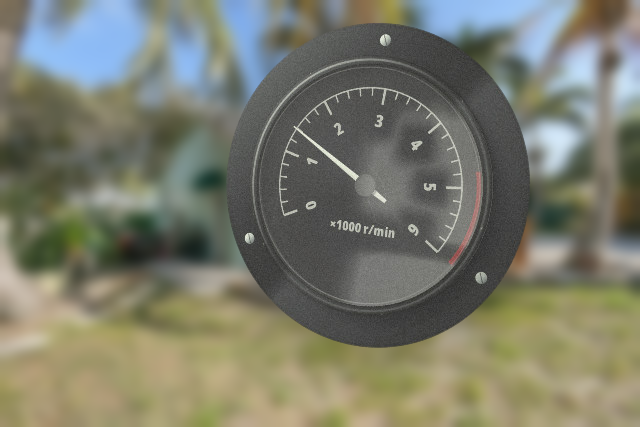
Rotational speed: 1400 rpm
